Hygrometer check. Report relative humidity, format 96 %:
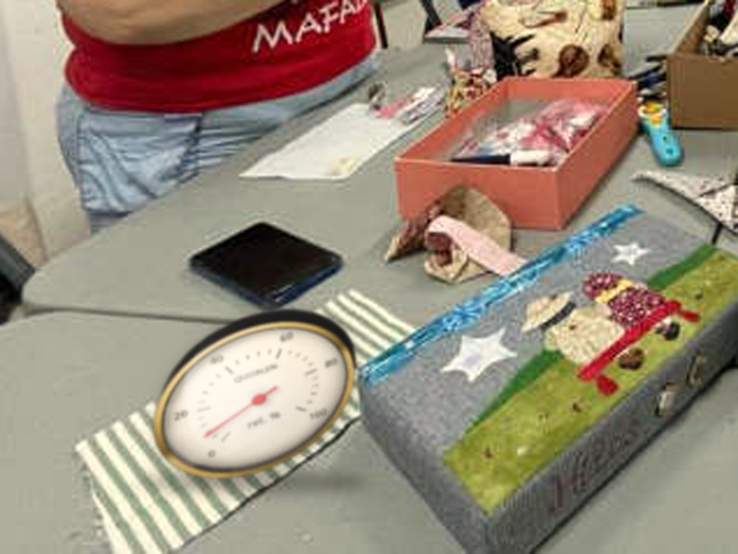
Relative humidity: 8 %
